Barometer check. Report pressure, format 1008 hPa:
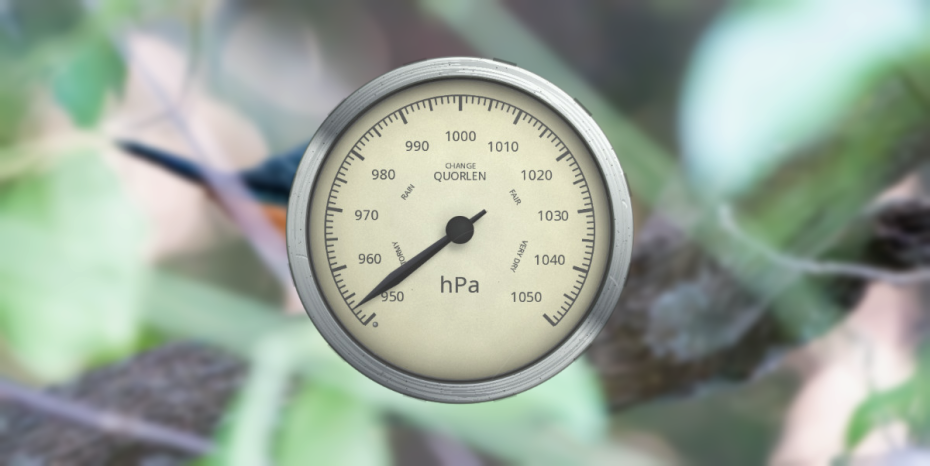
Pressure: 953 hPa
